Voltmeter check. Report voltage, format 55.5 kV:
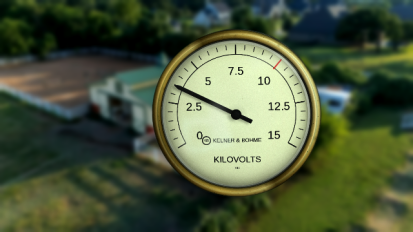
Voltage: 3.5 kV
